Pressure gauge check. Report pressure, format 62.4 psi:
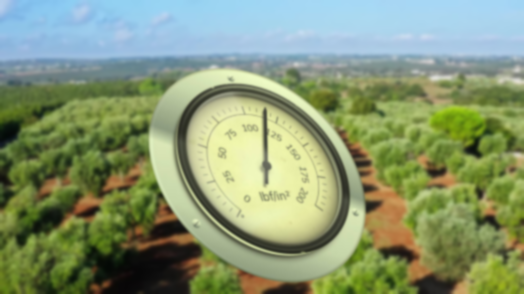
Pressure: 115 psi
